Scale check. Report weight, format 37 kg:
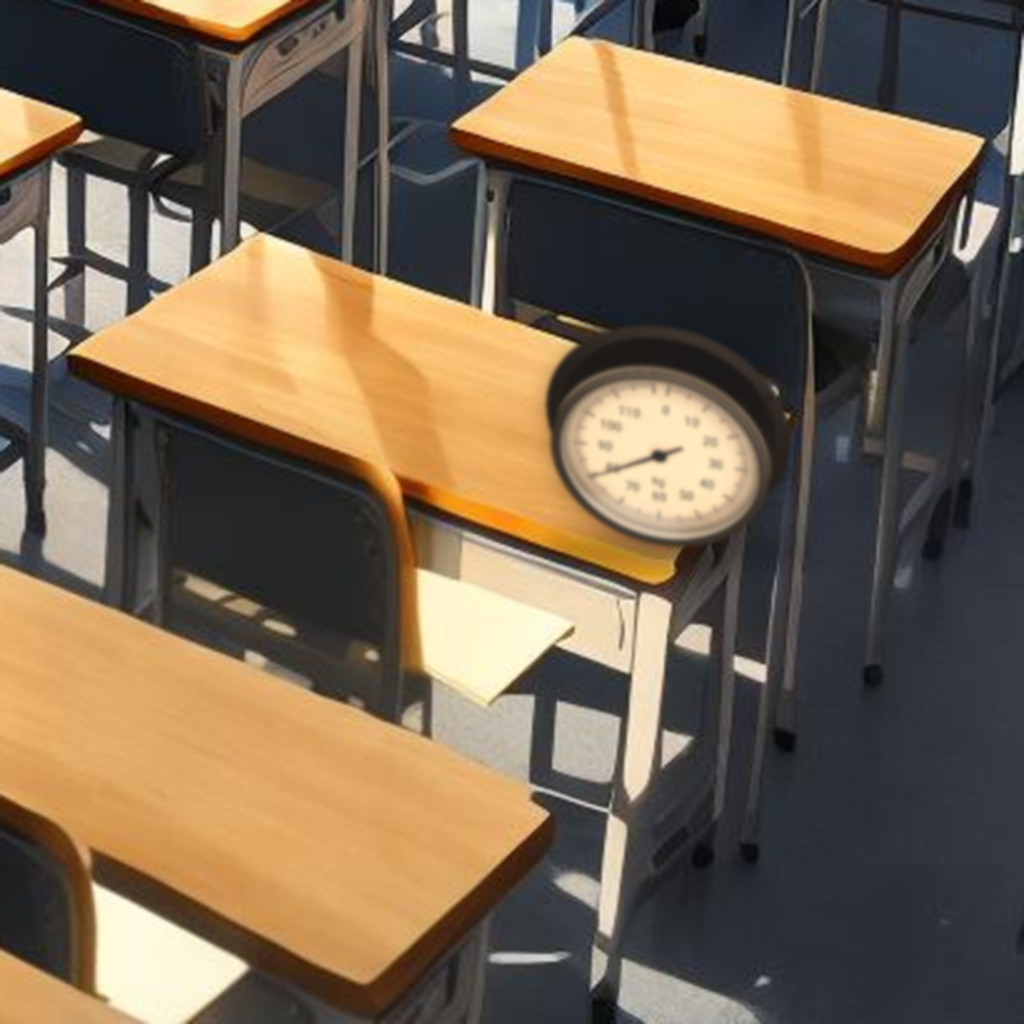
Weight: 80 kg
